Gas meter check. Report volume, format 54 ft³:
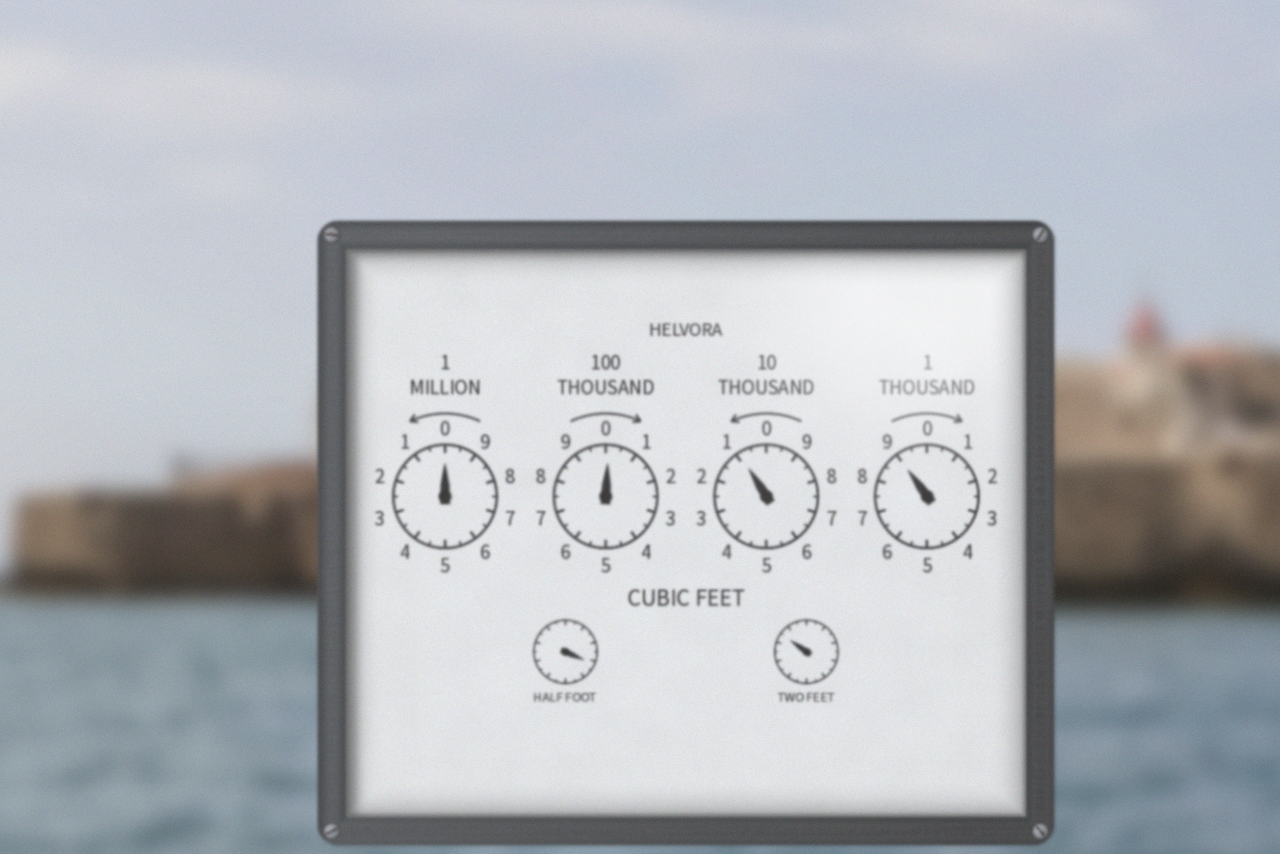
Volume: 900 ft³
